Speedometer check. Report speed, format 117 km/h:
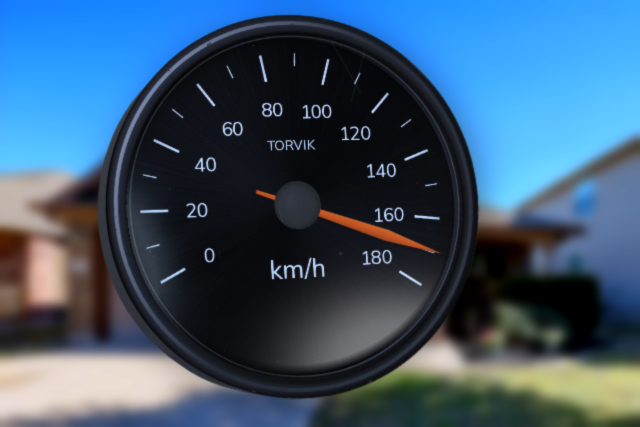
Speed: 170 km/h
